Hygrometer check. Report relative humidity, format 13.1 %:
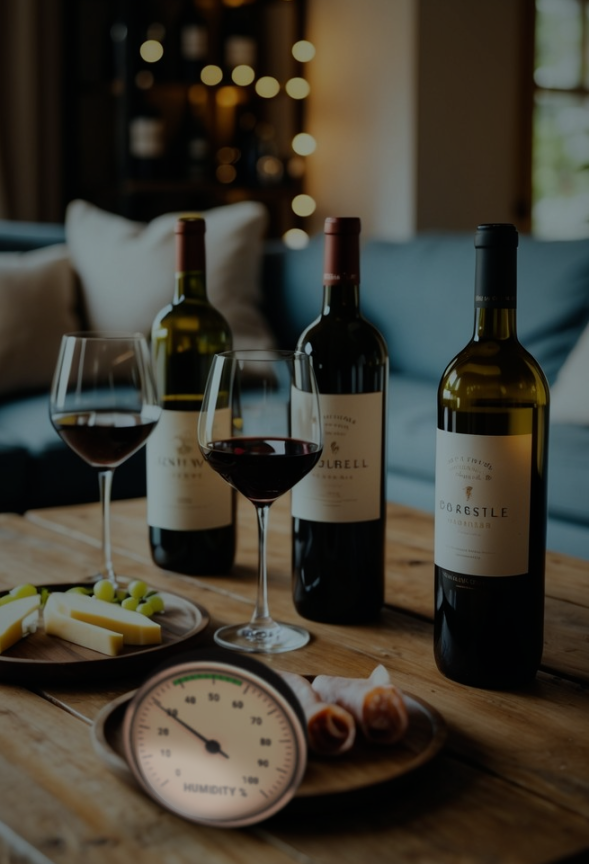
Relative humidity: 30 %
